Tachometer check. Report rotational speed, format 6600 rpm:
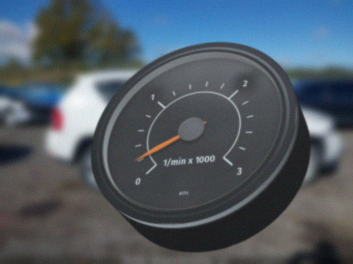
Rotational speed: 200 rpm
